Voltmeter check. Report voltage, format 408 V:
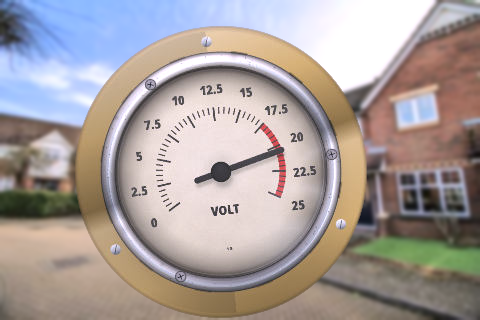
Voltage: 20.5 V
